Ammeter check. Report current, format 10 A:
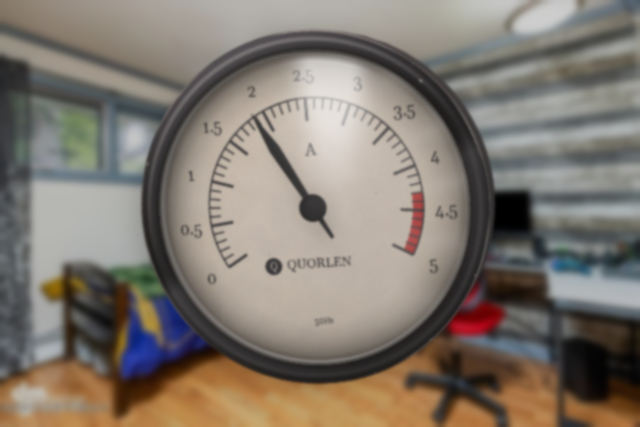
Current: 1.9 A
